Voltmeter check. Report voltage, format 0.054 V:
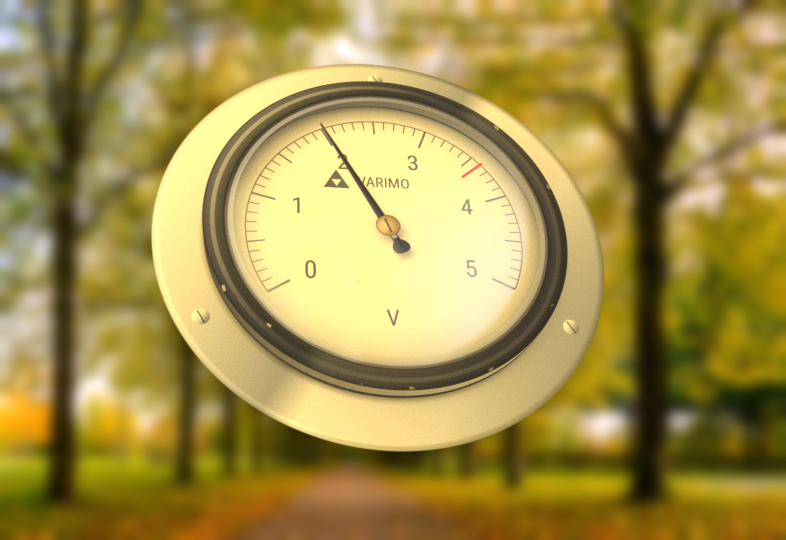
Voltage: 2 V
